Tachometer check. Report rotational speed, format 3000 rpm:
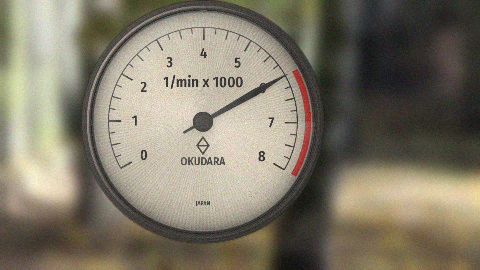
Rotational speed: 6000 rpm
